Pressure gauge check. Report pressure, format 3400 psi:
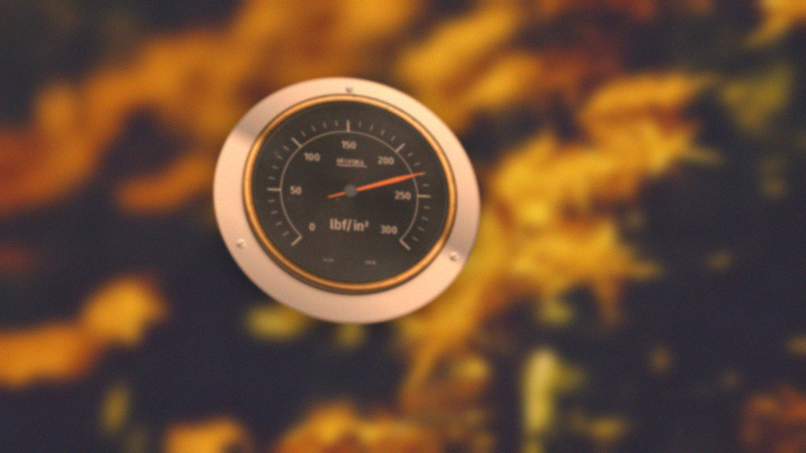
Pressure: 230 psi
